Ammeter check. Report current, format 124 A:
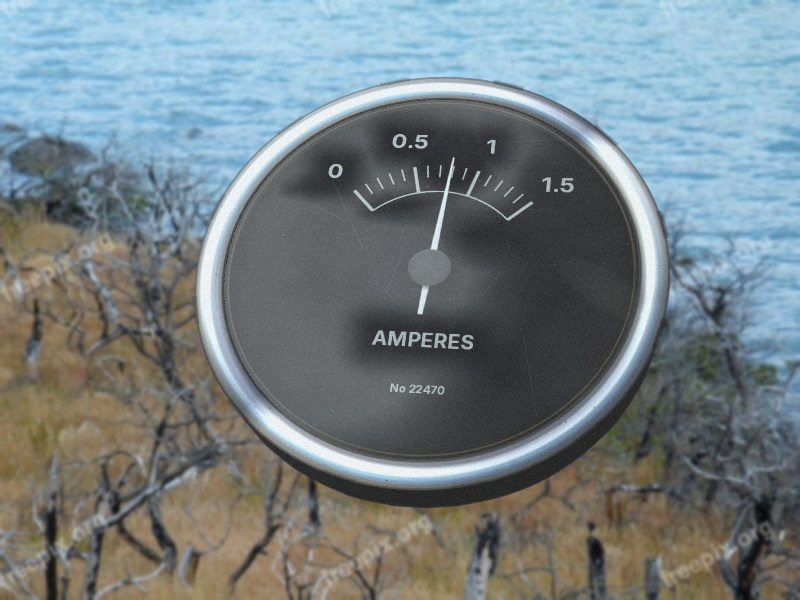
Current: 0.8 A
